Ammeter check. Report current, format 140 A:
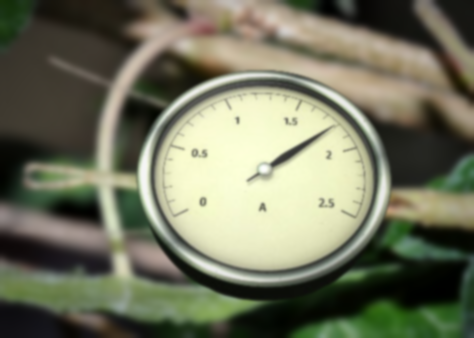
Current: 1.8 A
